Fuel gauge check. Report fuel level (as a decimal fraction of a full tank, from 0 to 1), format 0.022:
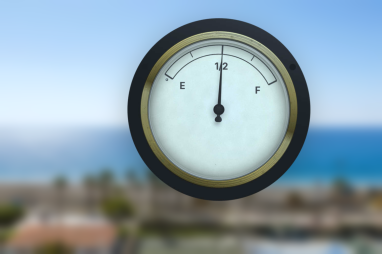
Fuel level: 0.5
